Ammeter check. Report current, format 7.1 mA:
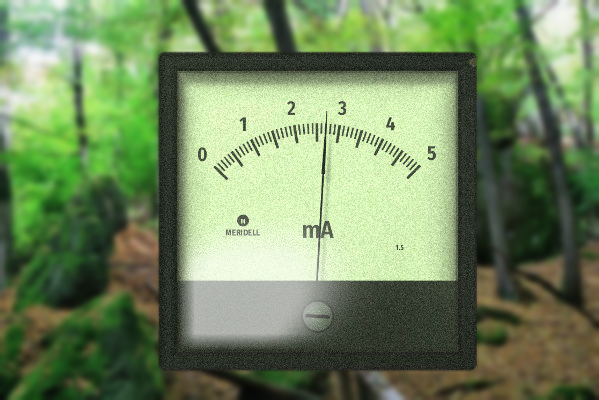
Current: 2.7 mA
